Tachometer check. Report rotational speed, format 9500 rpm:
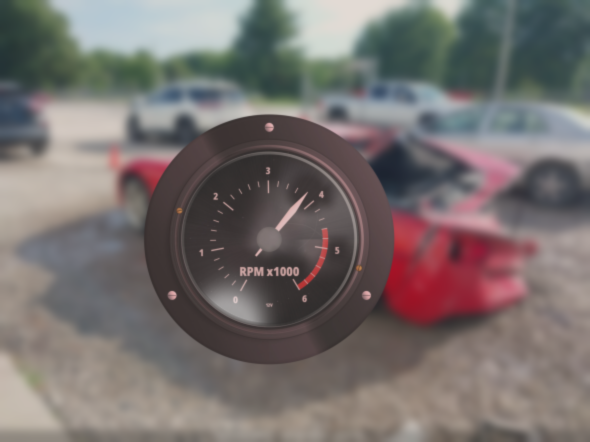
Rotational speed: 3800 rpm
